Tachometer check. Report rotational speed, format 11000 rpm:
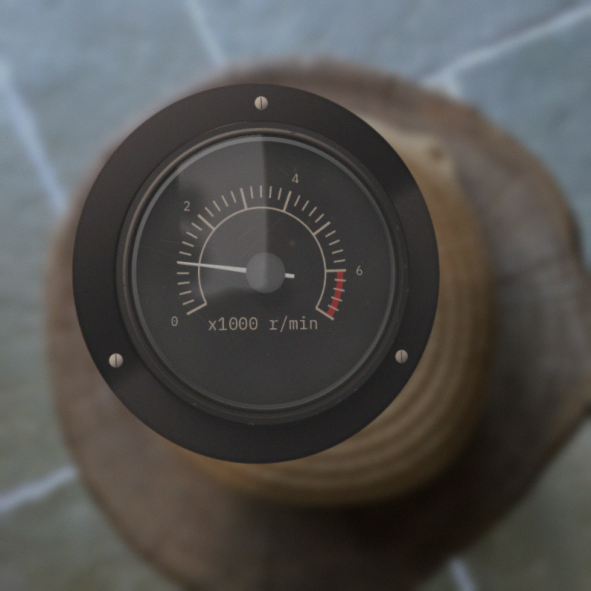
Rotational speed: 1000 rpm
